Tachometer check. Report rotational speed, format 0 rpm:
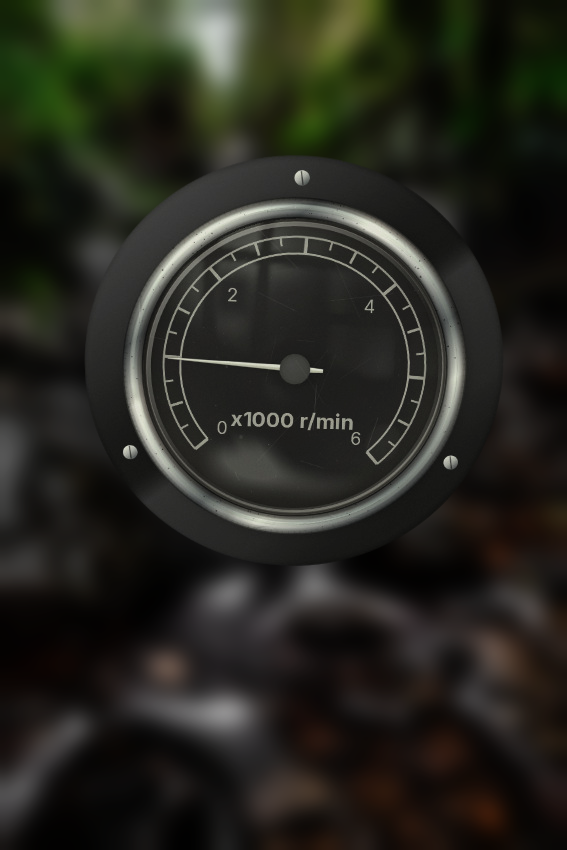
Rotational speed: 1000 rpm
